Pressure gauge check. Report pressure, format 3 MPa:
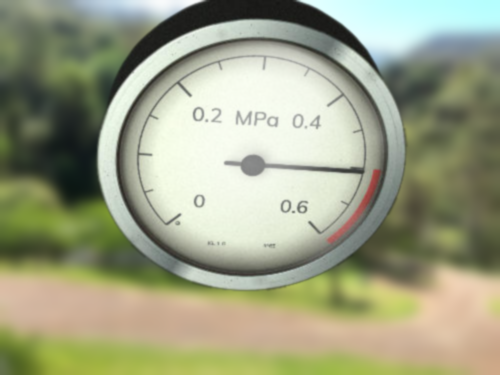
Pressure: 0.5 MPa
